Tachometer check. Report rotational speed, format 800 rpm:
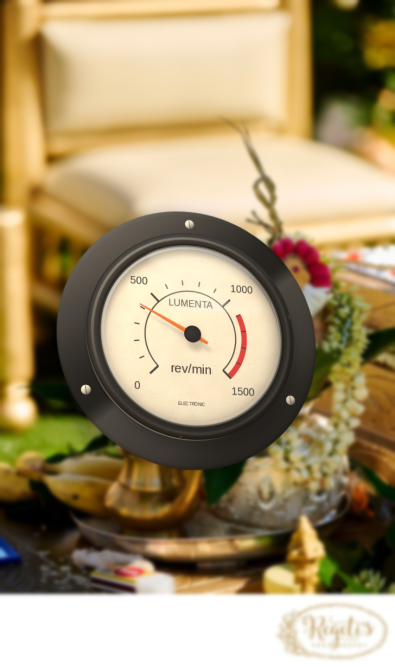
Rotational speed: 400 rpm
